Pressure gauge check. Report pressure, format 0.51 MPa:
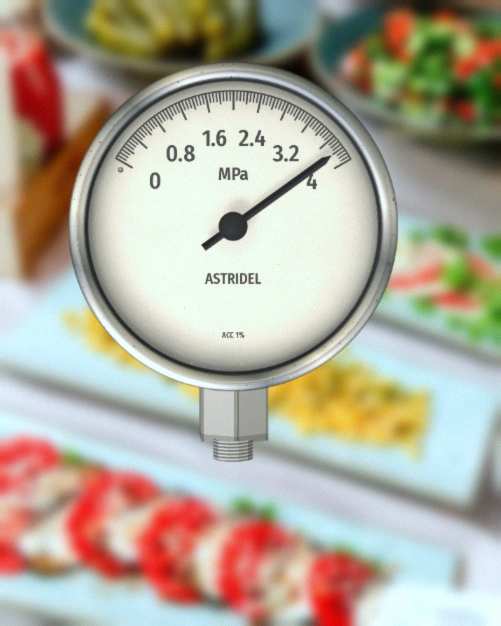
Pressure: 3.8 MPa
